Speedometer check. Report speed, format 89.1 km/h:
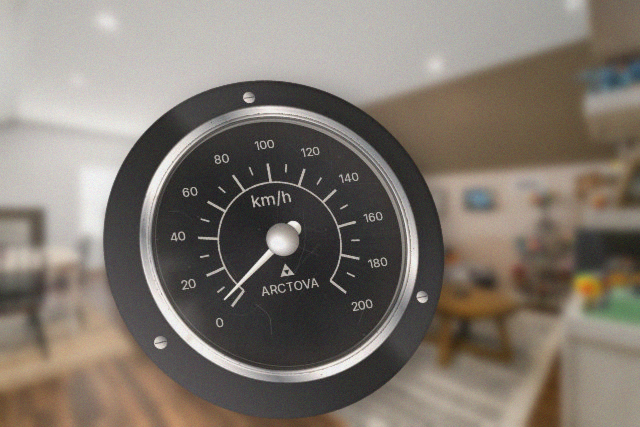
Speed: 5 km/h
